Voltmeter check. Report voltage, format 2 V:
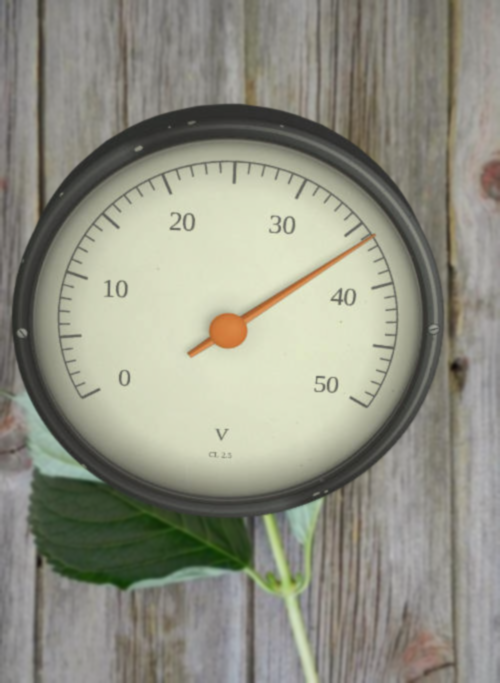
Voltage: 36 V
